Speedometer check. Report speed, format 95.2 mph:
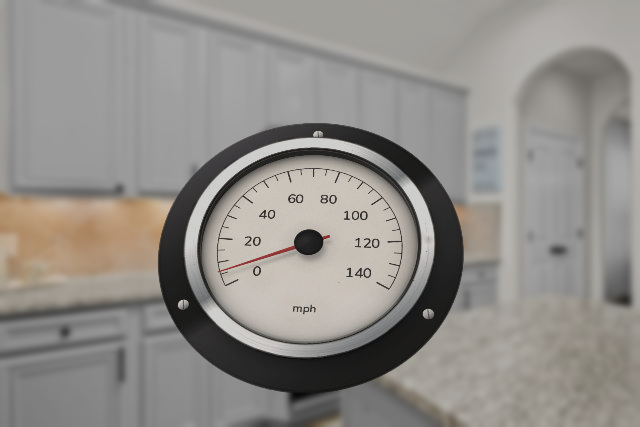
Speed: 5 mph
